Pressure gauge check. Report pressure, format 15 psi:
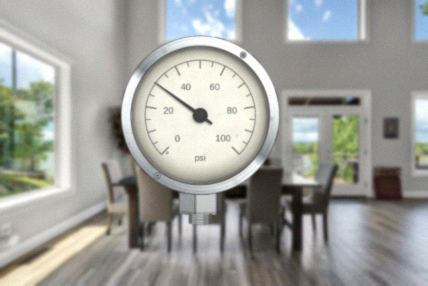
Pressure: 30 psi
